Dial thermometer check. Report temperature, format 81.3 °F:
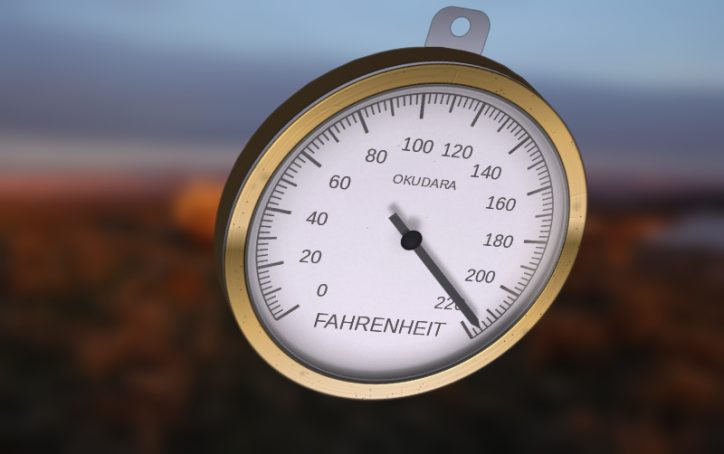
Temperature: 216 °F
